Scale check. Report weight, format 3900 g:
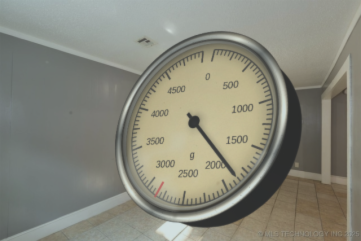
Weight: 1850 g
